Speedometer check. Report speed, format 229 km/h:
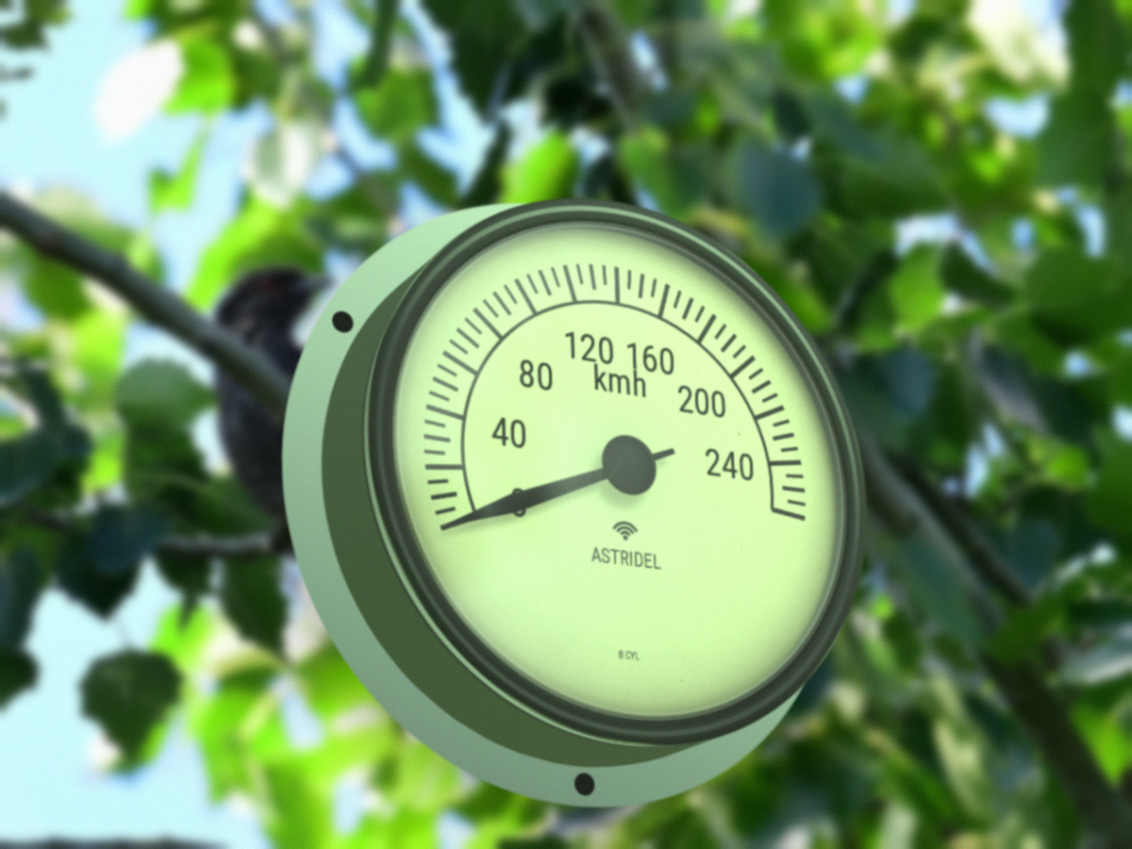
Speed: 0 km/h
